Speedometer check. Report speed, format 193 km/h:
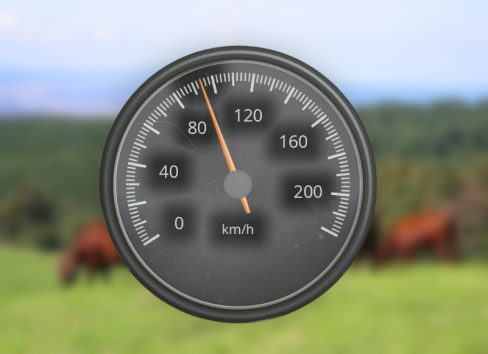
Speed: 94 km/h
